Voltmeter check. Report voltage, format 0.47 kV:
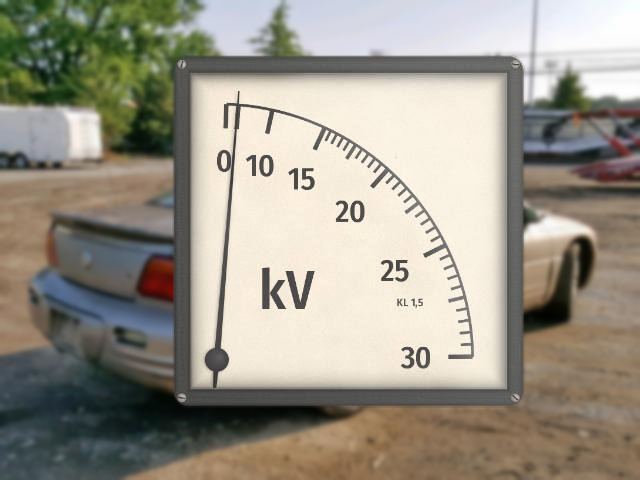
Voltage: 5 kV
